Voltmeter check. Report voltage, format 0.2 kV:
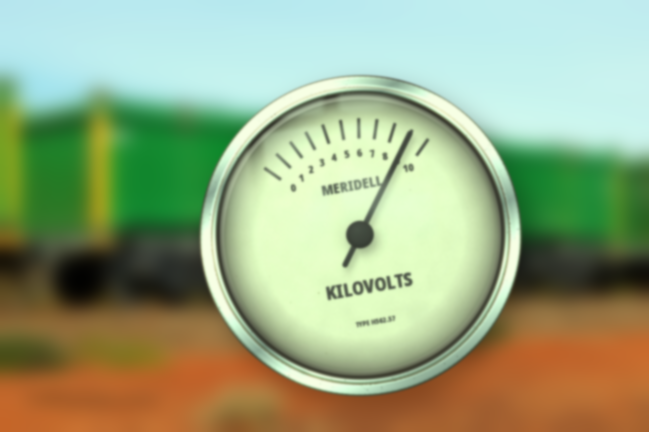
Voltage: 9 kV
